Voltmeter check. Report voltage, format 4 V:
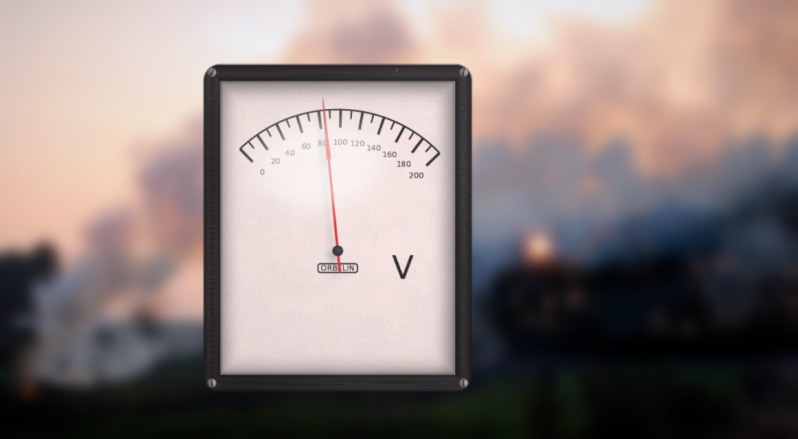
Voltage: 85 V
